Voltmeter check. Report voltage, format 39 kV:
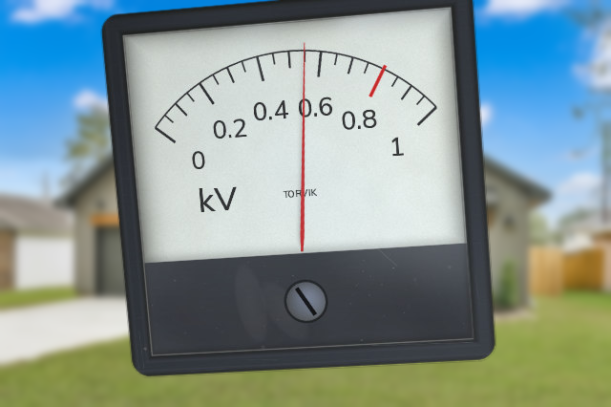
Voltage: 0.55 kV
